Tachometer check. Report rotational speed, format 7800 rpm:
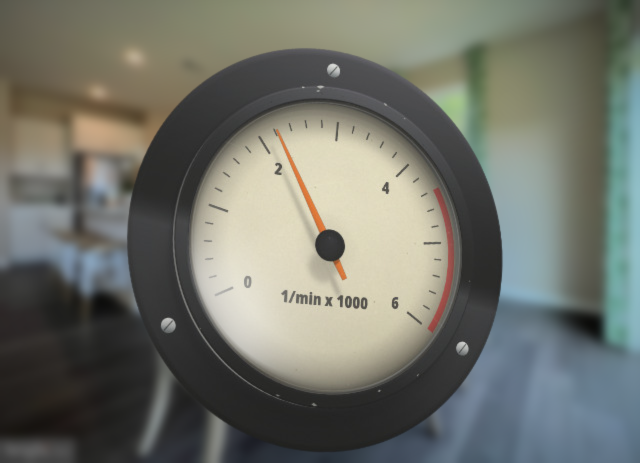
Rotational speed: 2200 rpm
